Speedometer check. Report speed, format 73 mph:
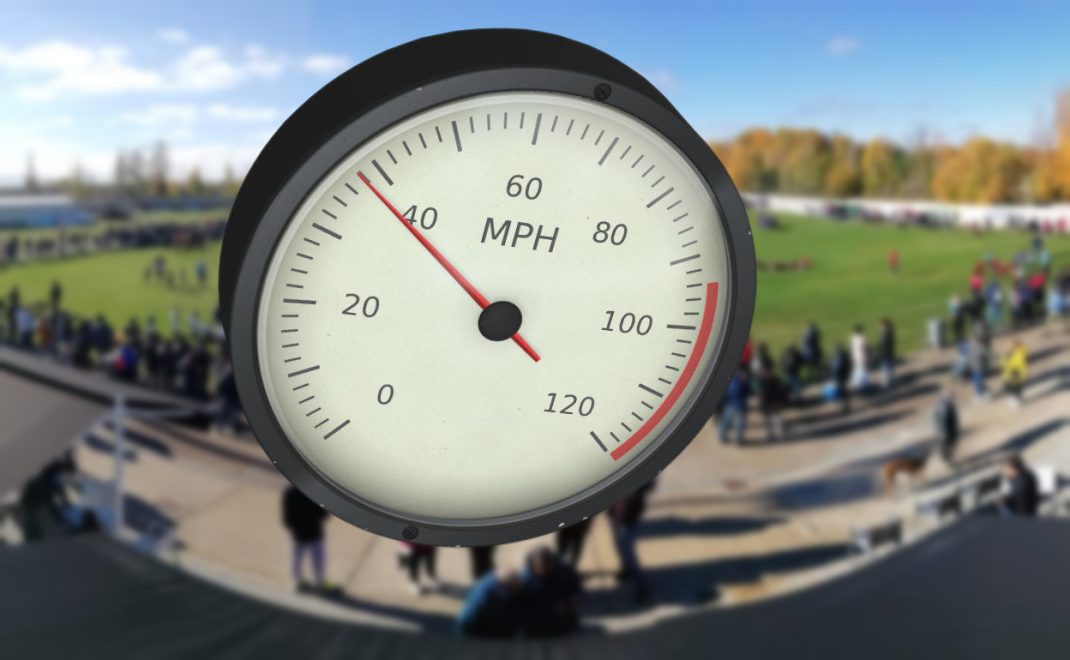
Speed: 38 mph
